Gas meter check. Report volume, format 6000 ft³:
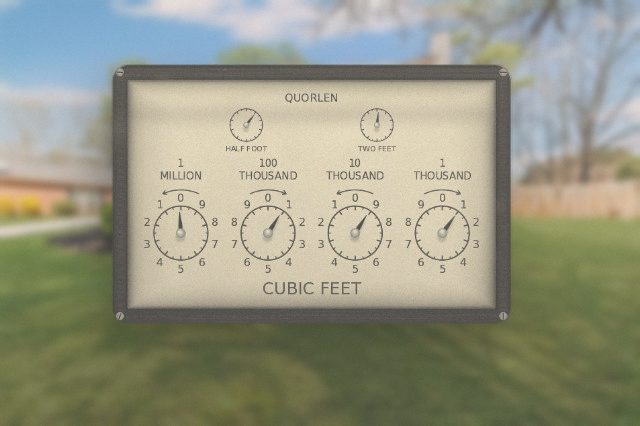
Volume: 9100 ft³
